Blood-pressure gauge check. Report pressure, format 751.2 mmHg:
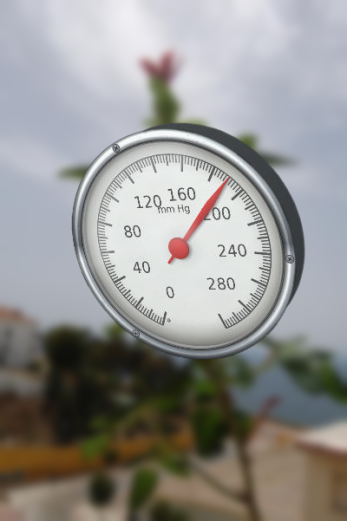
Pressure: 190 mmHg
